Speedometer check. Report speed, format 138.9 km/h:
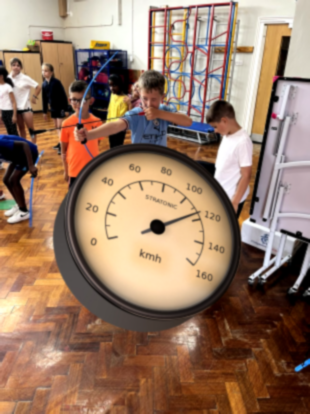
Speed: 115 km/h
